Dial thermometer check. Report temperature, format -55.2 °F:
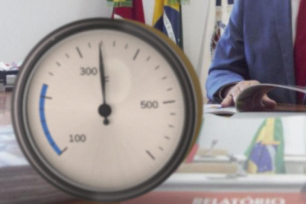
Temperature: 340 °F
